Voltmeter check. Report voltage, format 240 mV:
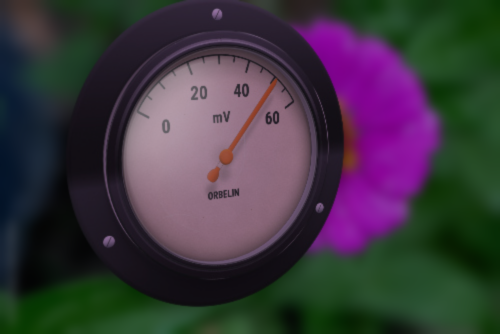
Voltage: 50 mV
